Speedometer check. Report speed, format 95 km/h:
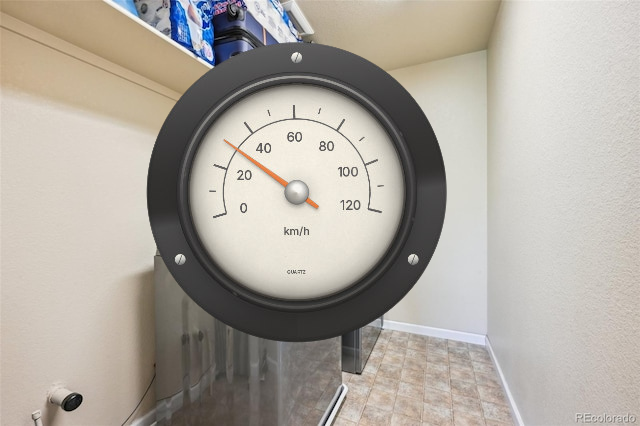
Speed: 30 km/h
